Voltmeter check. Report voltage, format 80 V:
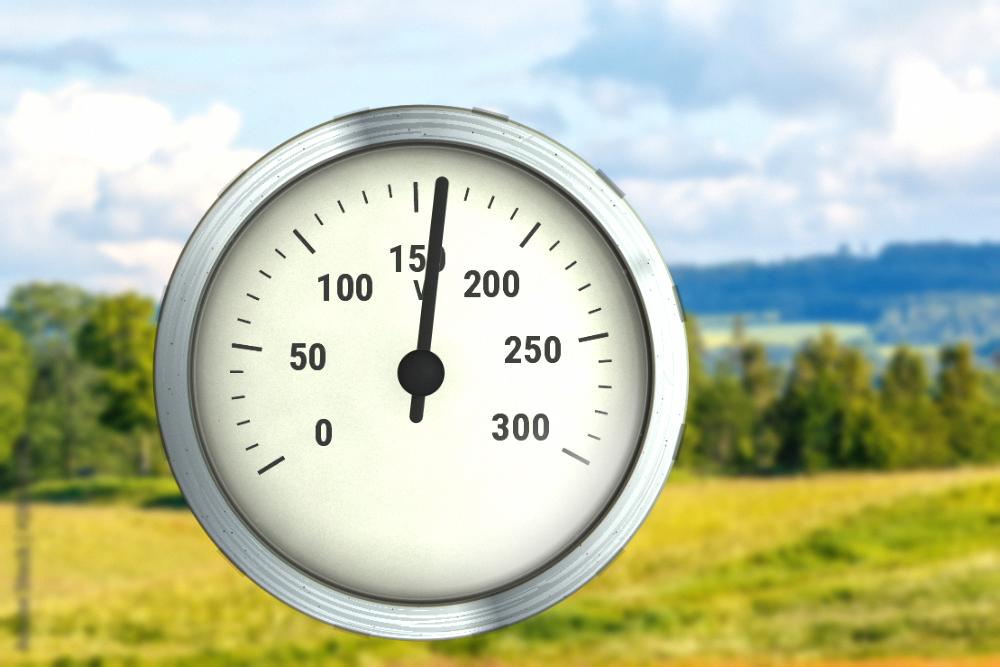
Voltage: 160 V
